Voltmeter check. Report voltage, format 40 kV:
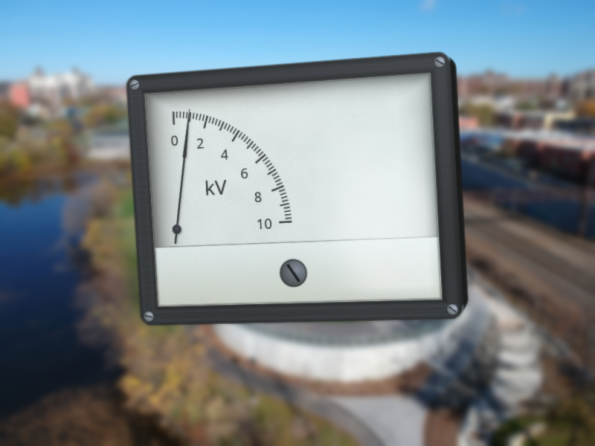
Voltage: 1 kV
